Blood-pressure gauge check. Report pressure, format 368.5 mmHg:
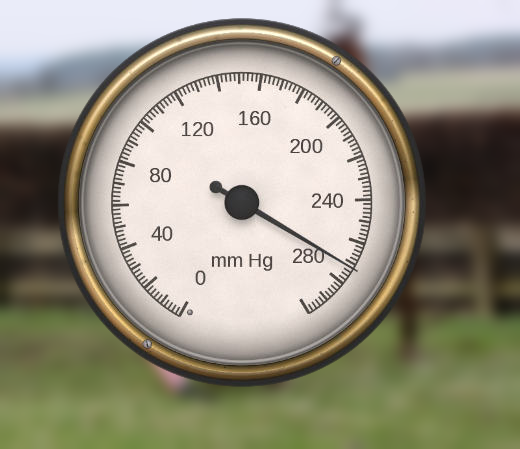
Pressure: 272 mmHg
